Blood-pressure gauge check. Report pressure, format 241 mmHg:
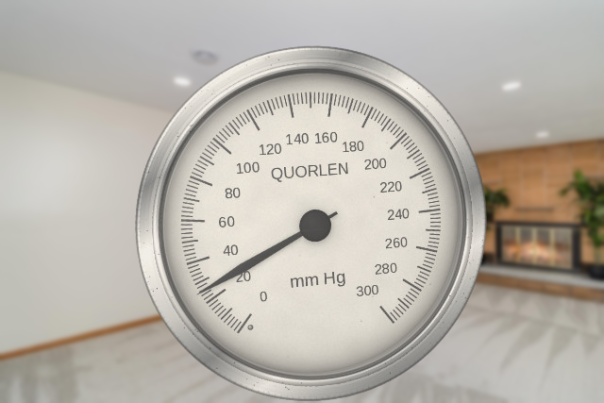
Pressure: 26 mmHg
